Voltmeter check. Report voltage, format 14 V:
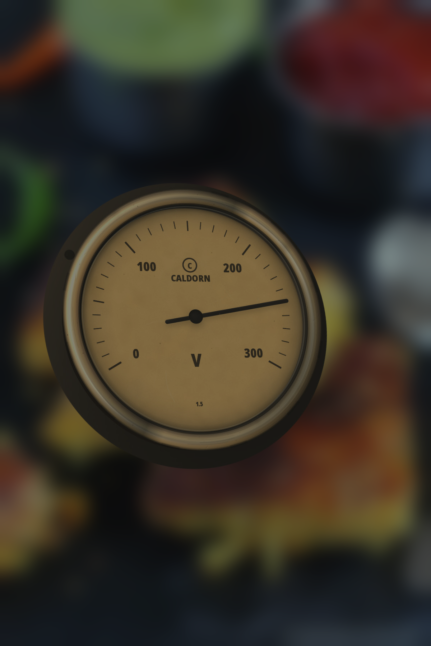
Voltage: 250 V
